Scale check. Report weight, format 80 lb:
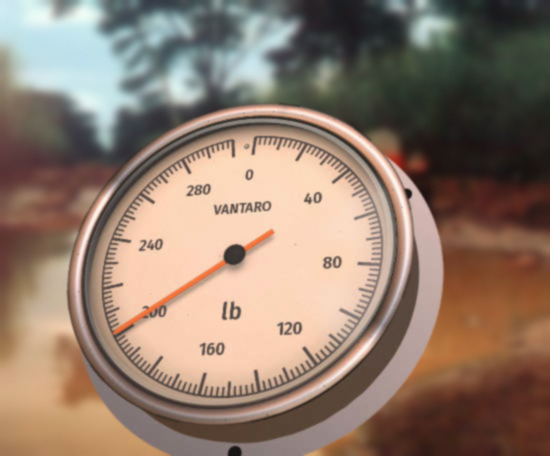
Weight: 200 lb
